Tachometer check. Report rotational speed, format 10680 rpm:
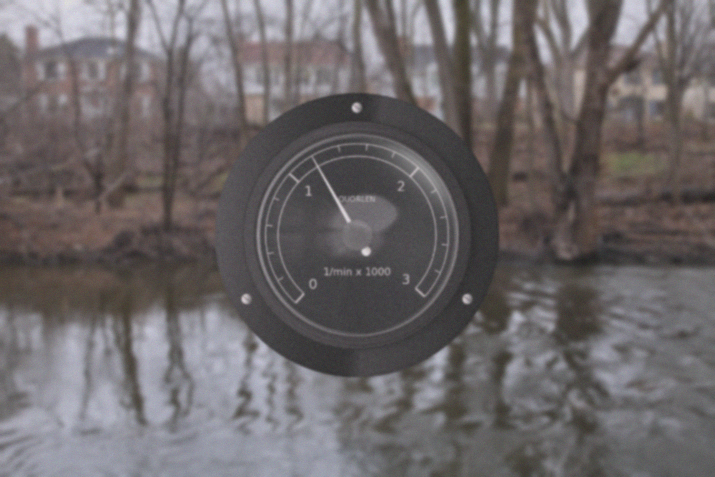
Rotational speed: 1200 rpm
